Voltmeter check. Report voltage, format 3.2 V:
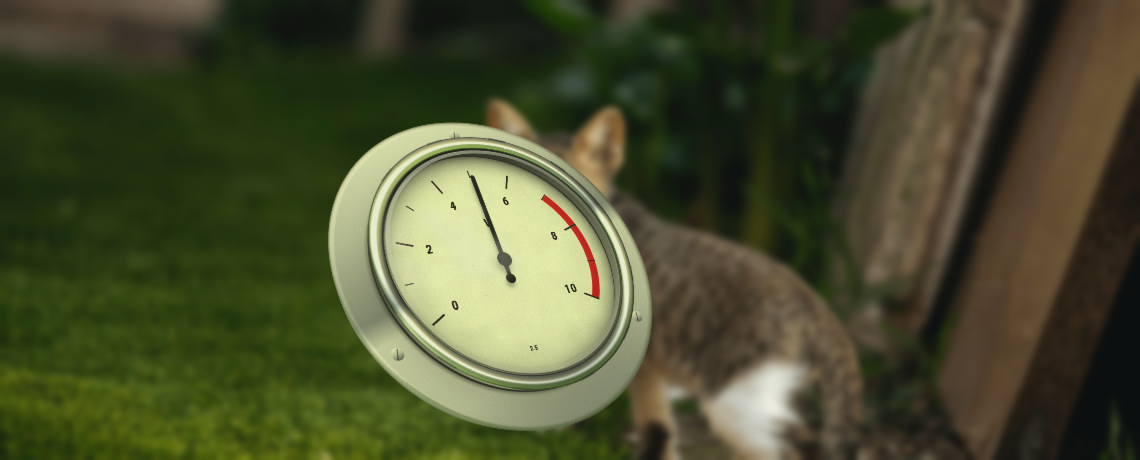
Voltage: 5 V
